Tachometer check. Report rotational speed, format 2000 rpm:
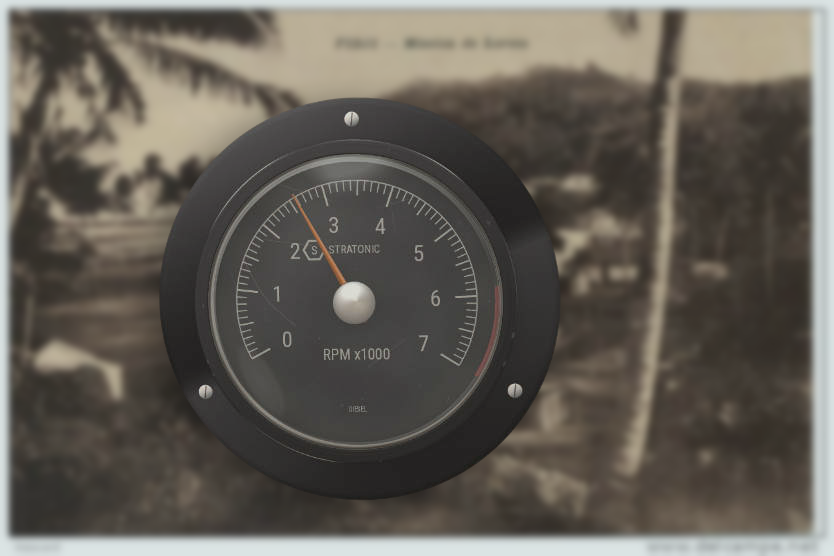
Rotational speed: 2600 rpm
